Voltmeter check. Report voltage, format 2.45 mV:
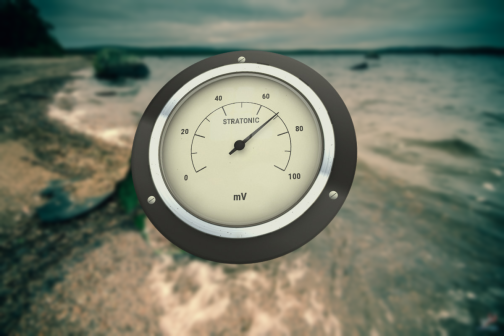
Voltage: 70 mV
